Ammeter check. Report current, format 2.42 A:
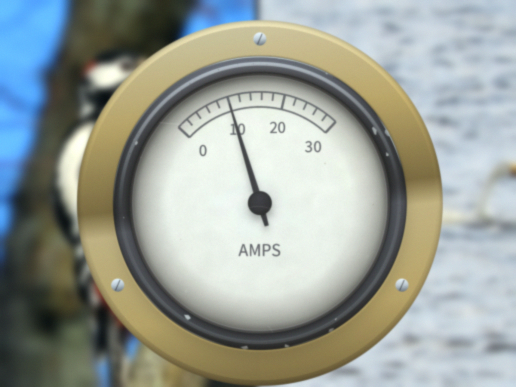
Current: 10 A
